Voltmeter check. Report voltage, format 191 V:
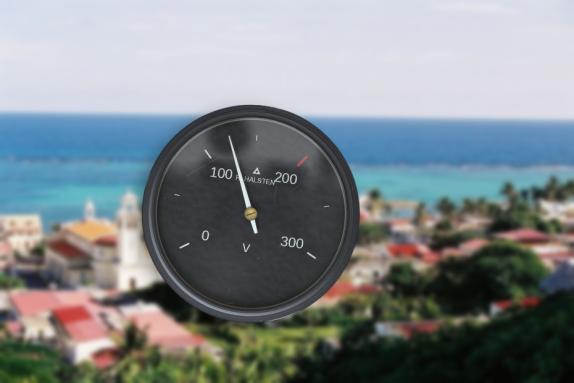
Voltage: 125 V
